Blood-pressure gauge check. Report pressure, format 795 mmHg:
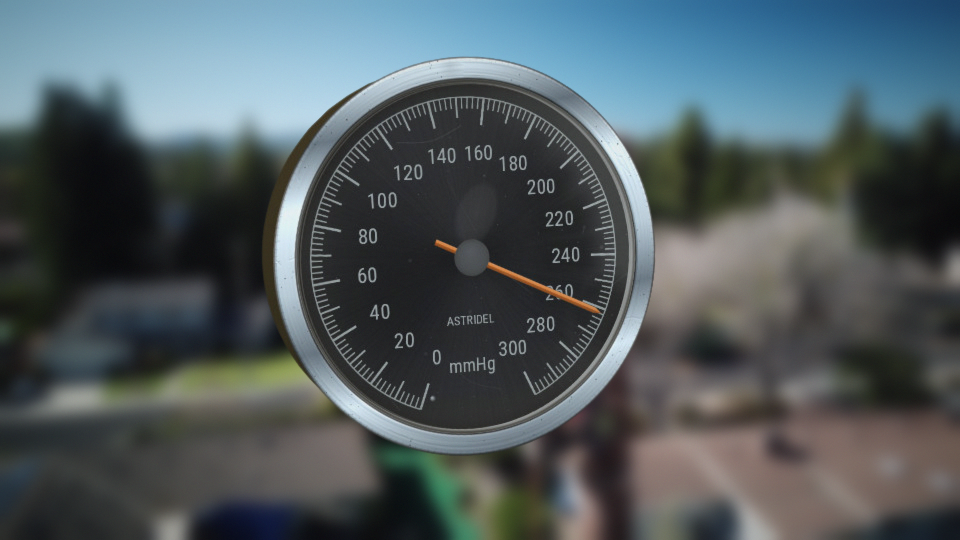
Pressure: 262 mmHg
